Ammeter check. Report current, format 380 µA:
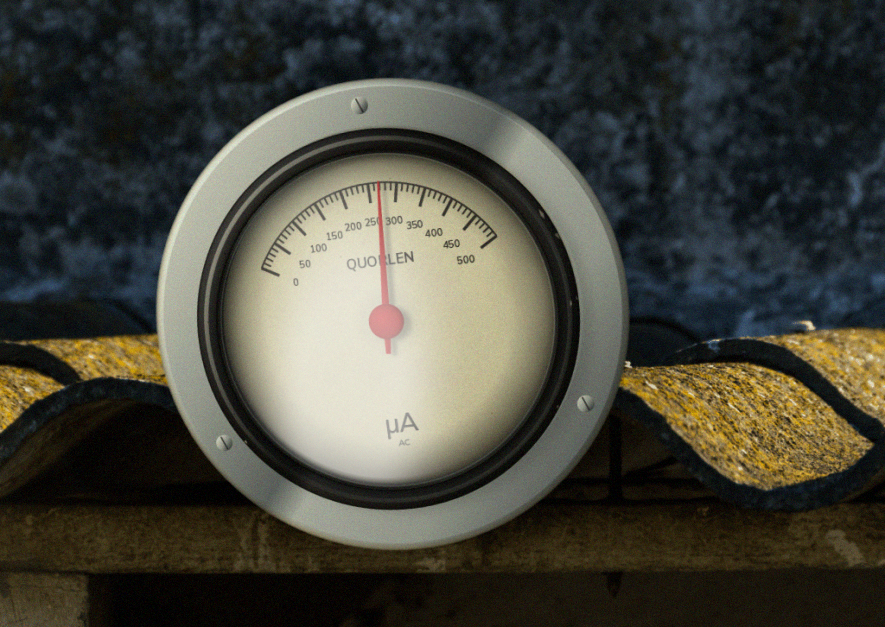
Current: 270 µA
